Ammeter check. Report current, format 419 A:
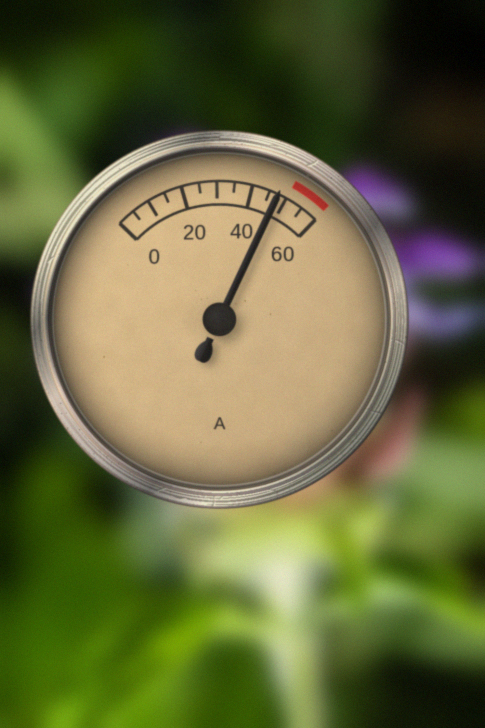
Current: 47.5 A
